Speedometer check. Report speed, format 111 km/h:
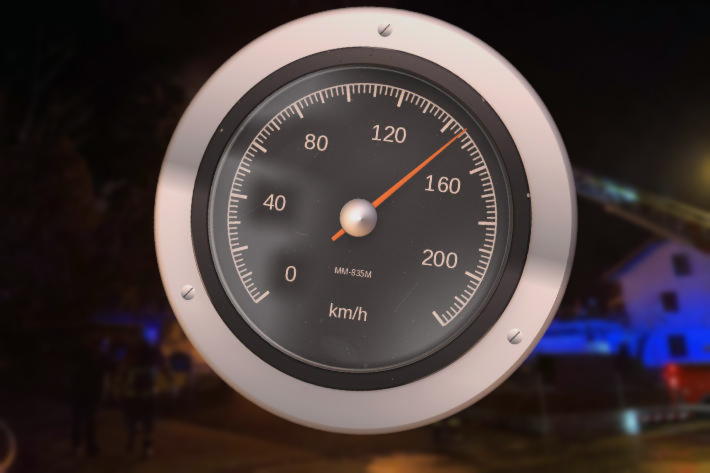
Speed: 146 km/h
